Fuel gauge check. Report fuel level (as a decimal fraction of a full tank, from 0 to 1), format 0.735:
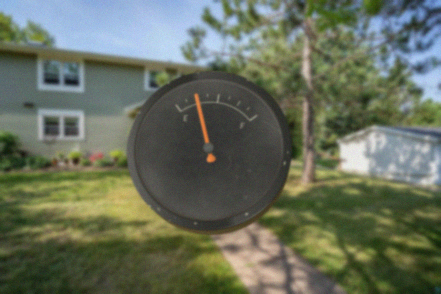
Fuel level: 0.25
